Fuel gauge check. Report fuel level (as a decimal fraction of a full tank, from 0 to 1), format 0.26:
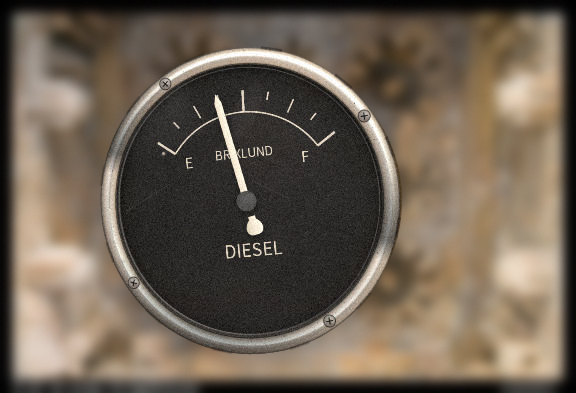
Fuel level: 0.375
